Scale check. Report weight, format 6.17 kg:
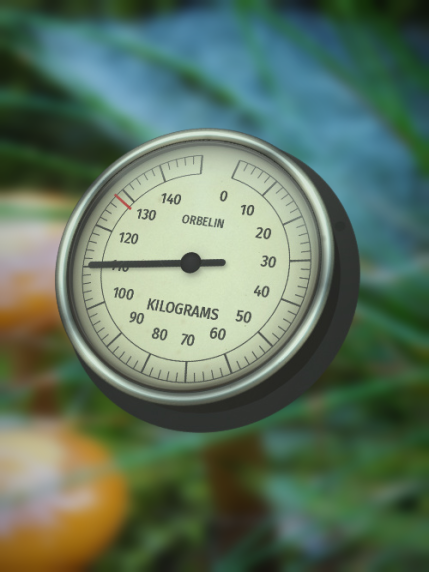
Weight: 110 kg
